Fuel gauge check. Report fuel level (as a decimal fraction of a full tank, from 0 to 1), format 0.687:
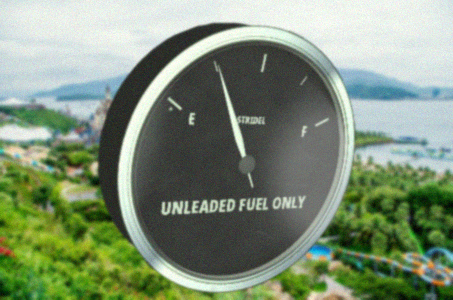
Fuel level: 0.25
